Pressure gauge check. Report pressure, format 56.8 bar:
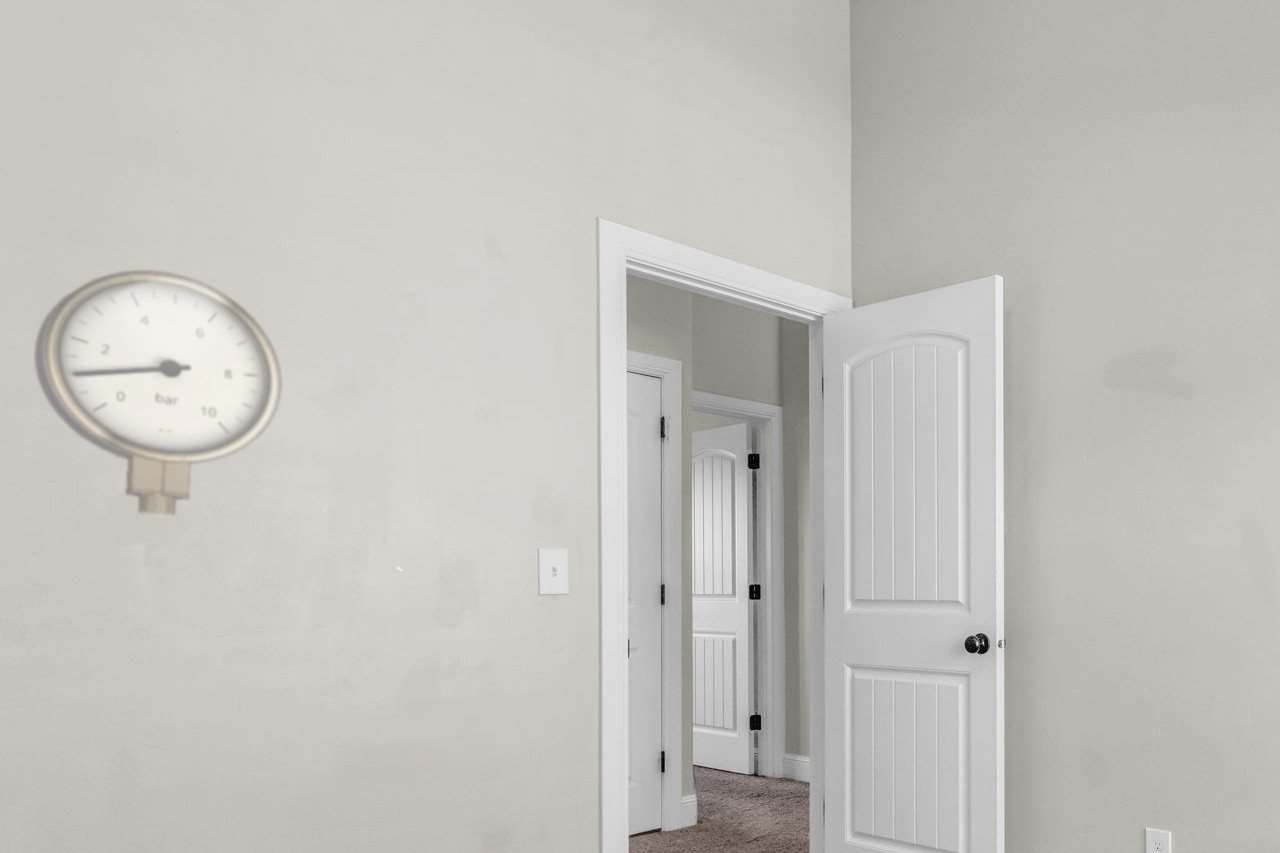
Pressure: 1 bar
